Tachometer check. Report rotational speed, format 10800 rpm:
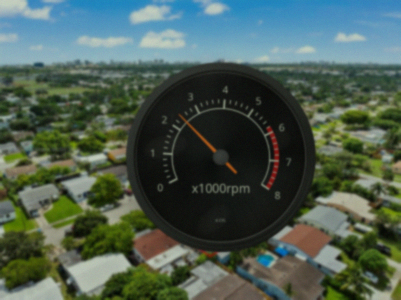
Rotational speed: 2400 rpm
